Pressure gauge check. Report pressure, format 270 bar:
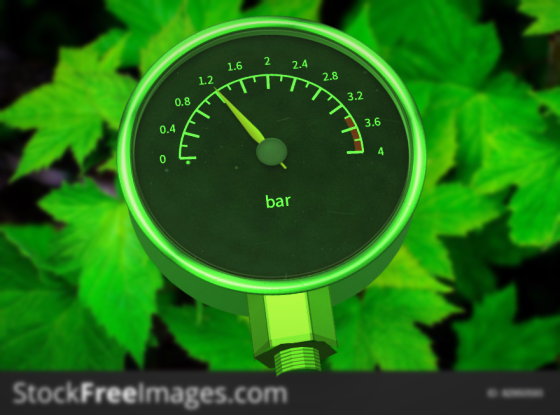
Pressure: 1.2 bar
